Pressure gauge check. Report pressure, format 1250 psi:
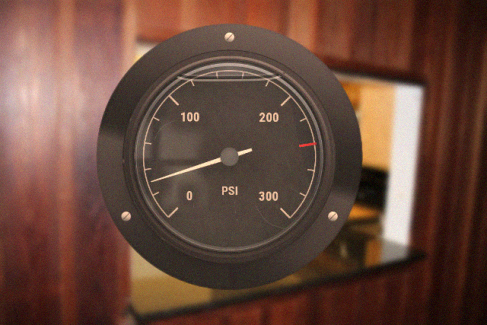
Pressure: 30 psi
